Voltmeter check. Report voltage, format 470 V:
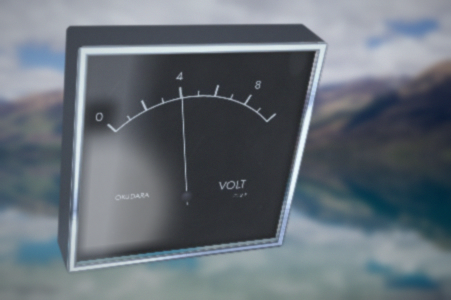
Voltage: 4 V
